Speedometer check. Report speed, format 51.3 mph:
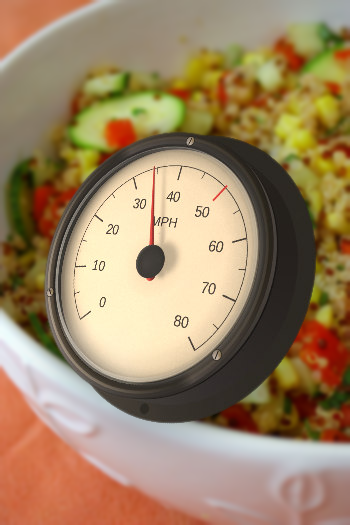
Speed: 35 mph
